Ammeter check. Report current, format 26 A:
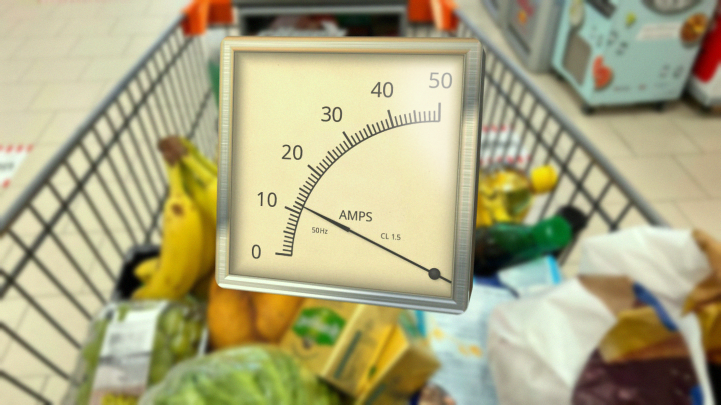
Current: 12 A
